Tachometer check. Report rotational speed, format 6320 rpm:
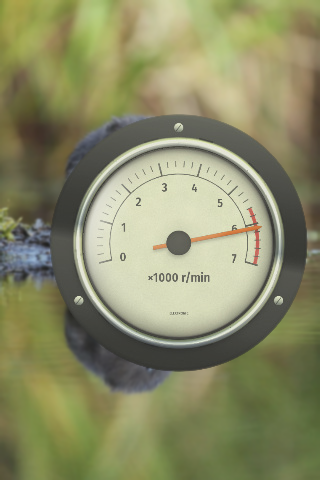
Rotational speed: 6100 rpm
